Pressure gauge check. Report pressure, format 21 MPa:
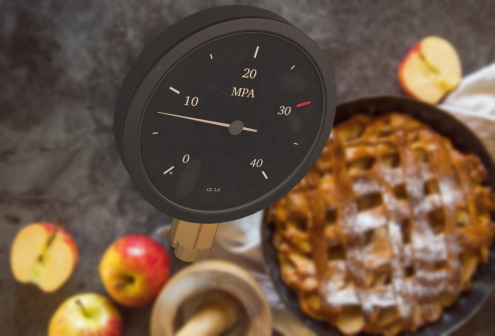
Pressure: 7.5 MPa
